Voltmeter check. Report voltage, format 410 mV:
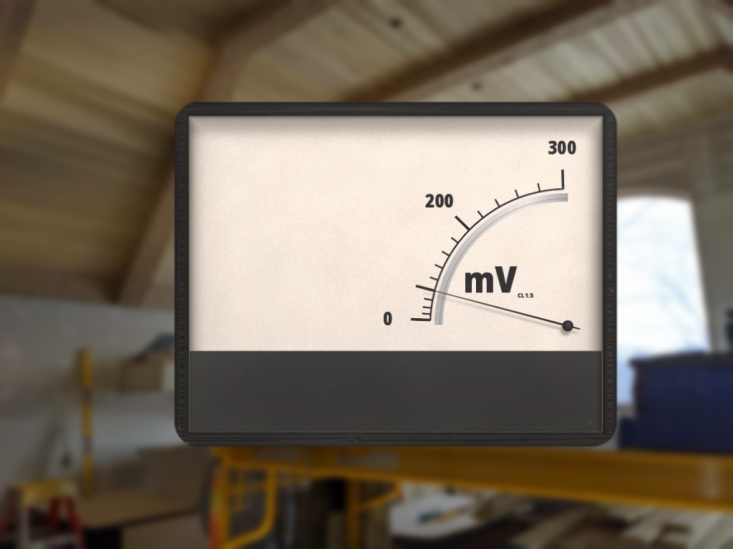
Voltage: 100 mV
